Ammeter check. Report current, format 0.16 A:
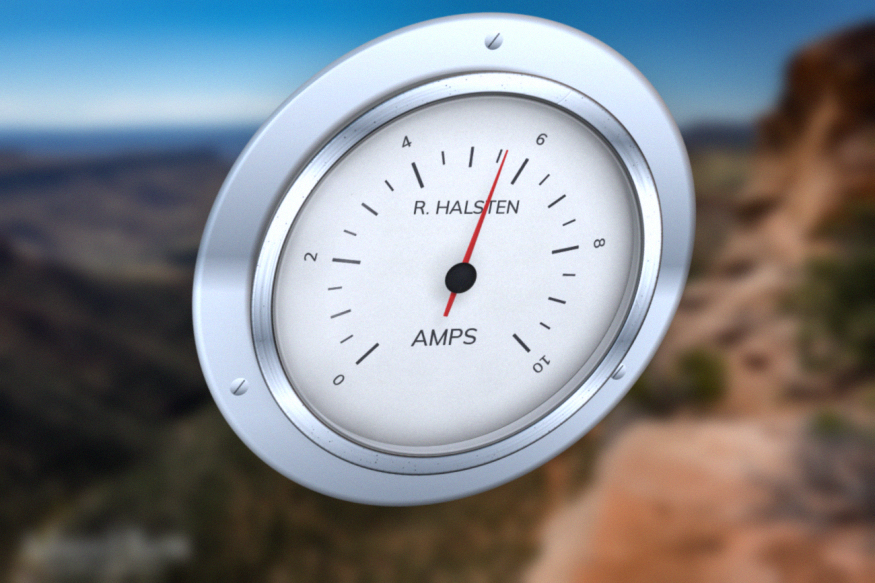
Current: 5.5 A
